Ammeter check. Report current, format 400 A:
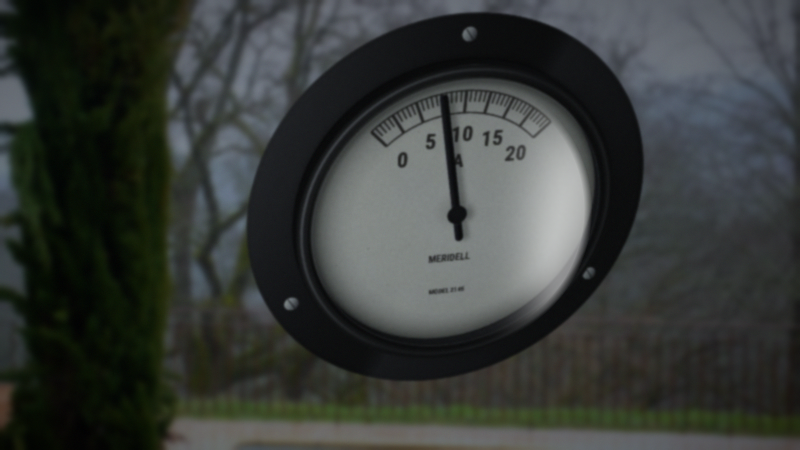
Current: 7.5 A
